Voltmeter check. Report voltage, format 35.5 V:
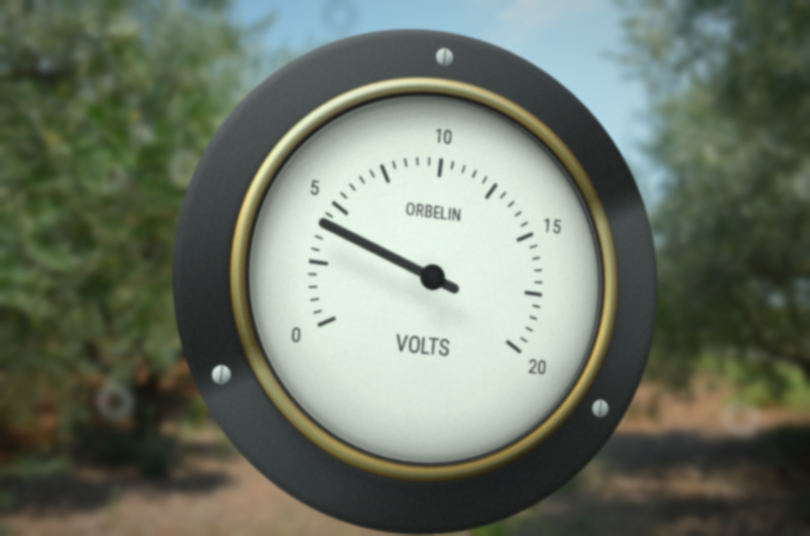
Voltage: 4 V
